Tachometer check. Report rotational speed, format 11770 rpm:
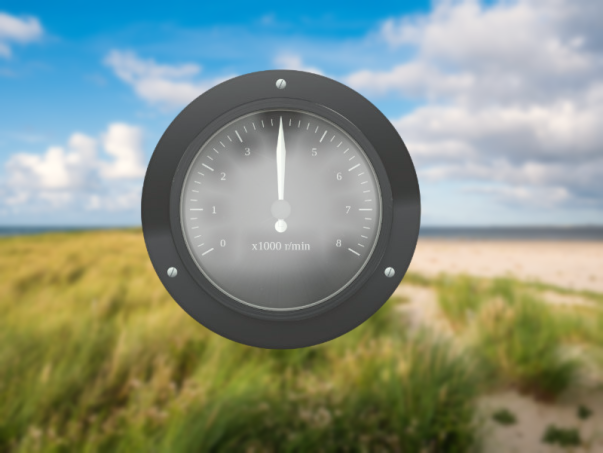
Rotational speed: 4000 rpm
